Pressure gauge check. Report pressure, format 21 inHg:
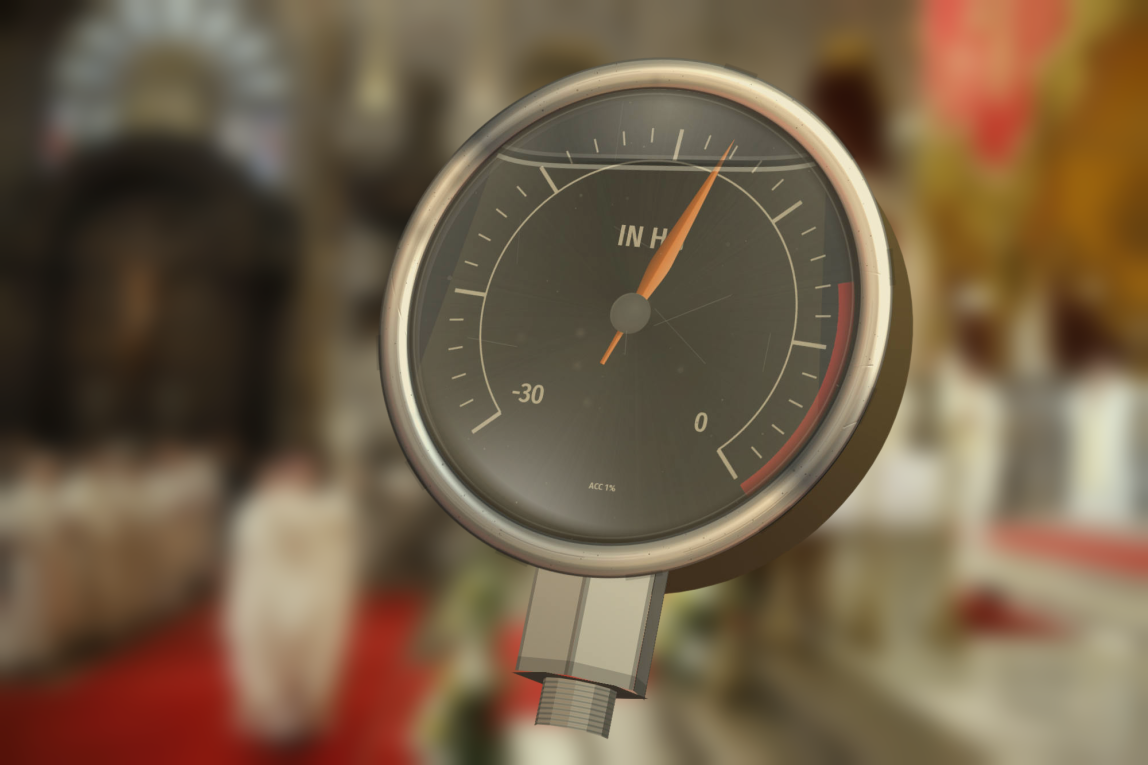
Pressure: -13 inHg
